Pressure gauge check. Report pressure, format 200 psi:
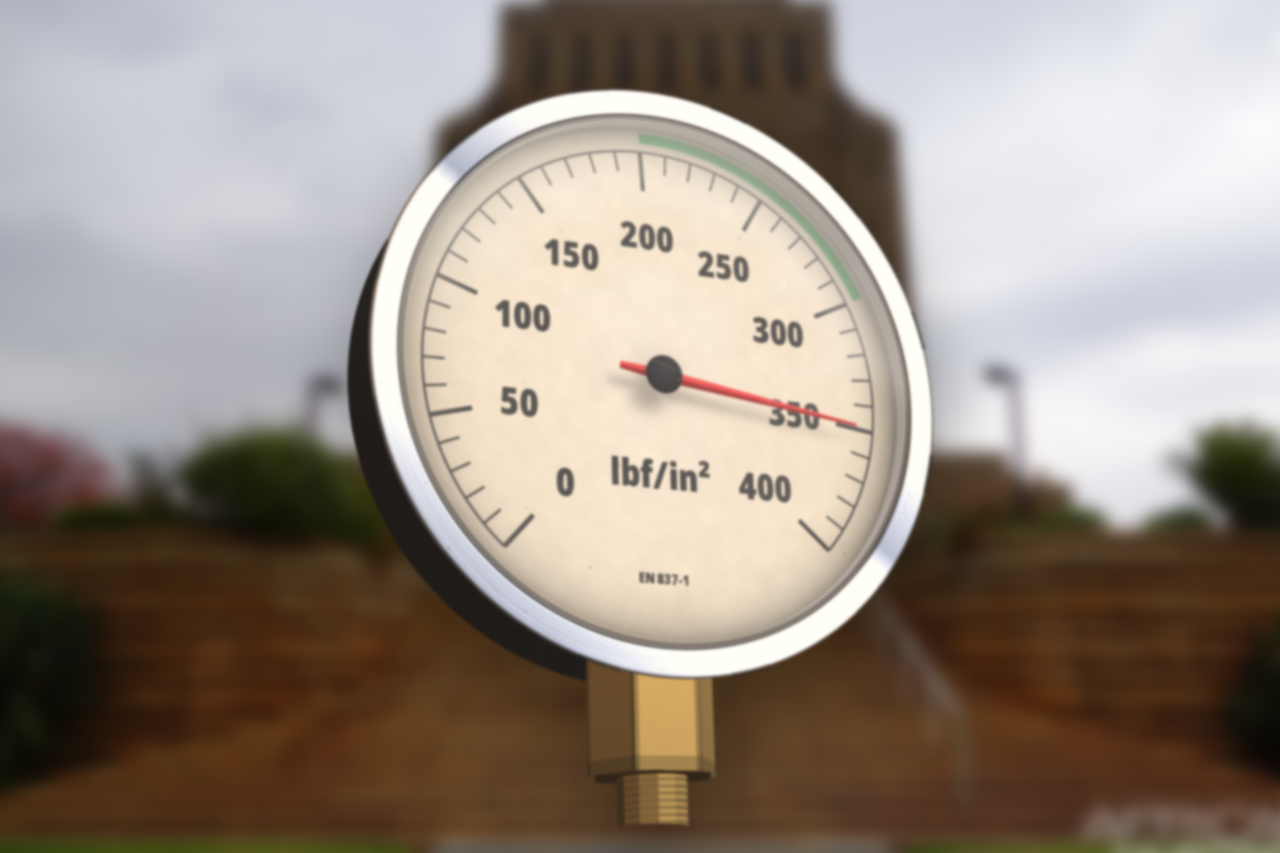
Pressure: 350 psi
